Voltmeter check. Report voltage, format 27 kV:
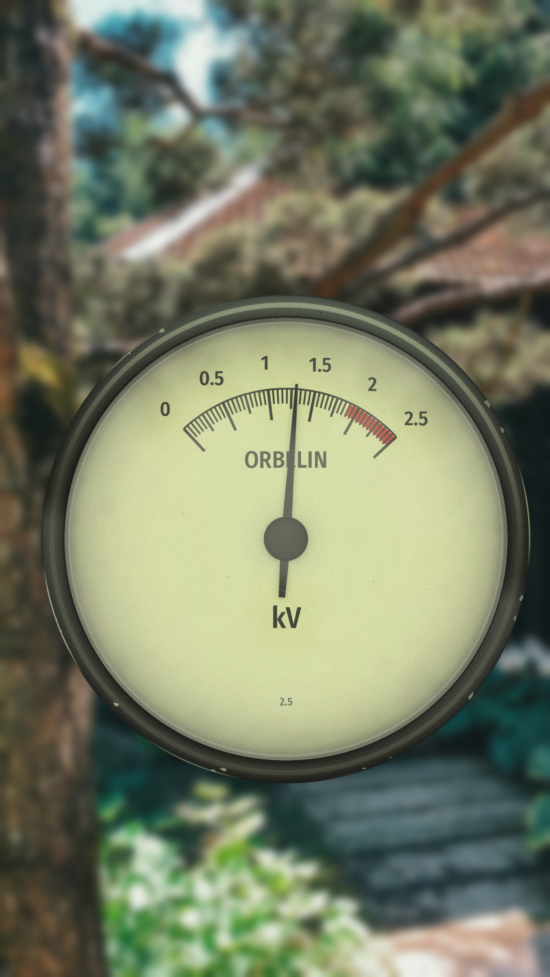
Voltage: 1.3 kV
